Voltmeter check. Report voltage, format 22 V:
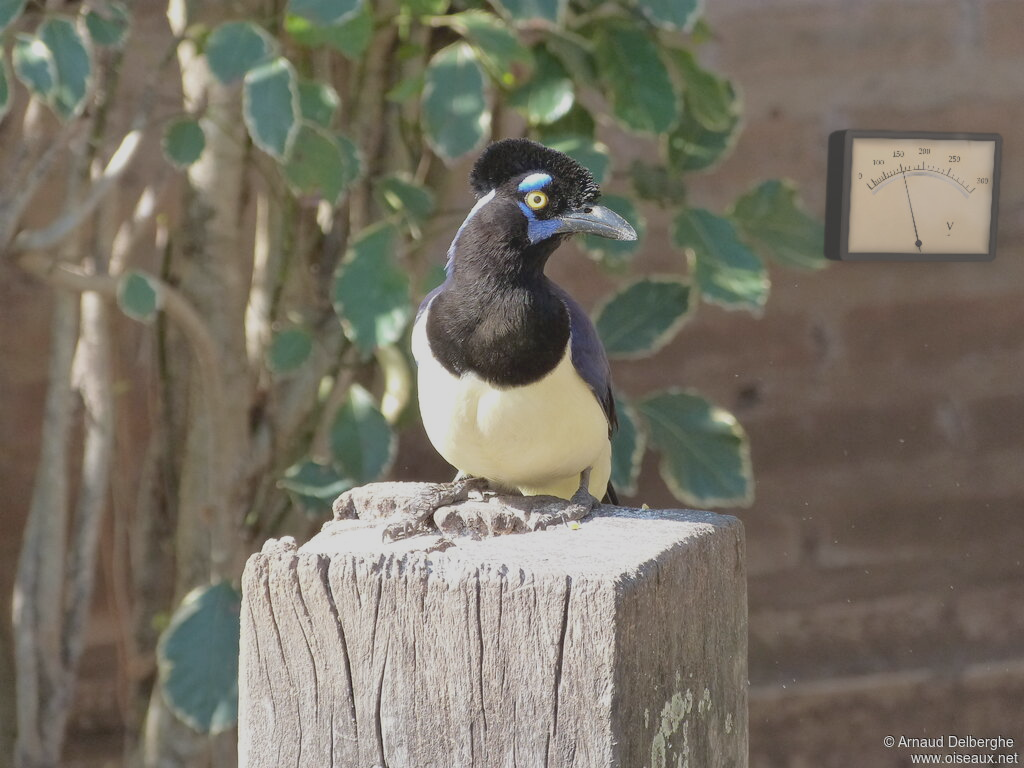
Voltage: 150 V
